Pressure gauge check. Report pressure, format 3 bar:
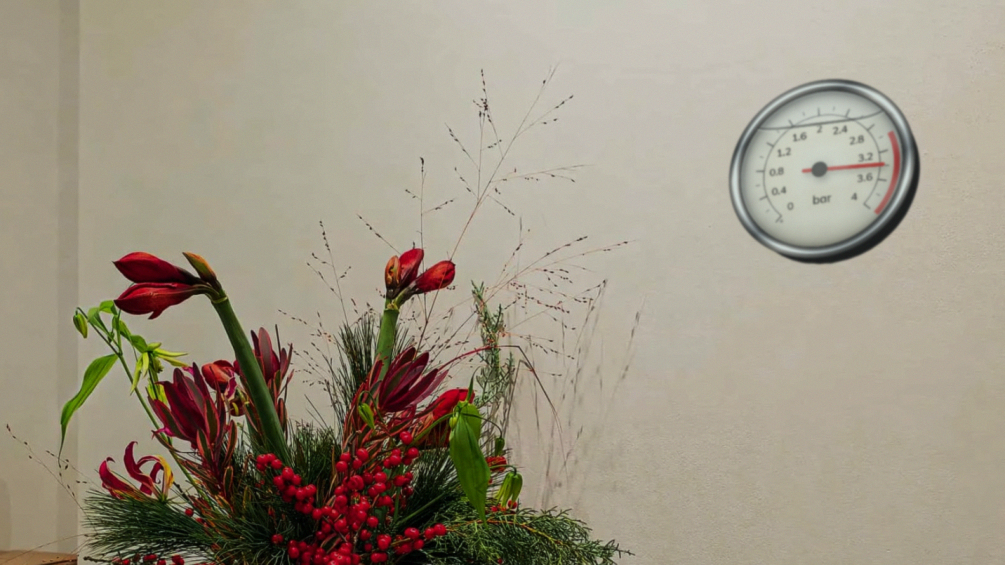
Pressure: 3.4 bar
